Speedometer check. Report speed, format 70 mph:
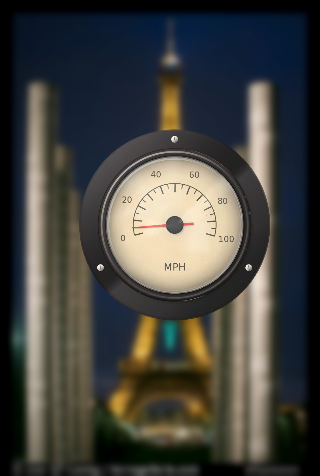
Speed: 5 mph
